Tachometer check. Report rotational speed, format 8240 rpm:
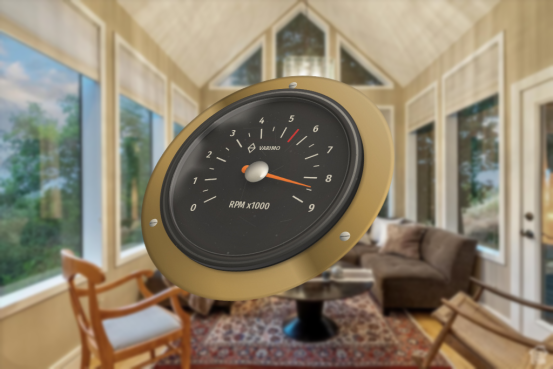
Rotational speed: 8500 rpm
